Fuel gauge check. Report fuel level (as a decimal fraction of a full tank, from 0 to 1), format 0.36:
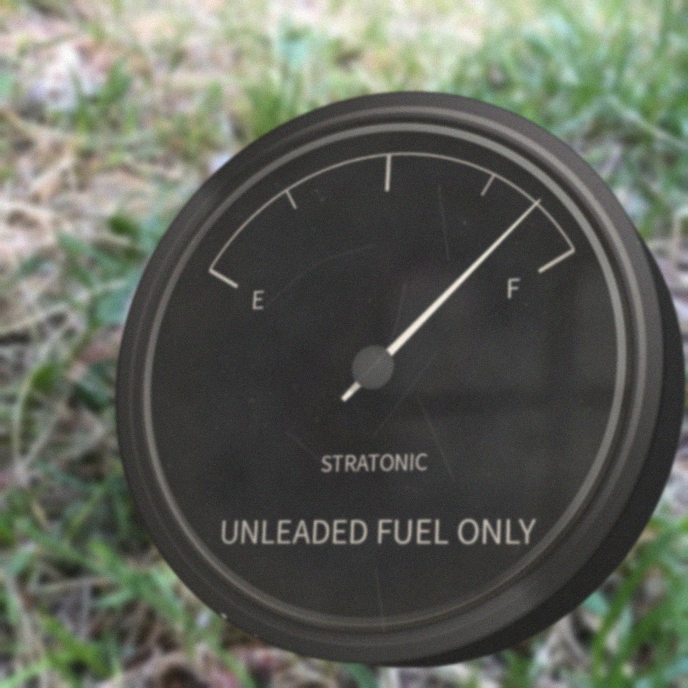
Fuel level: 0.875
